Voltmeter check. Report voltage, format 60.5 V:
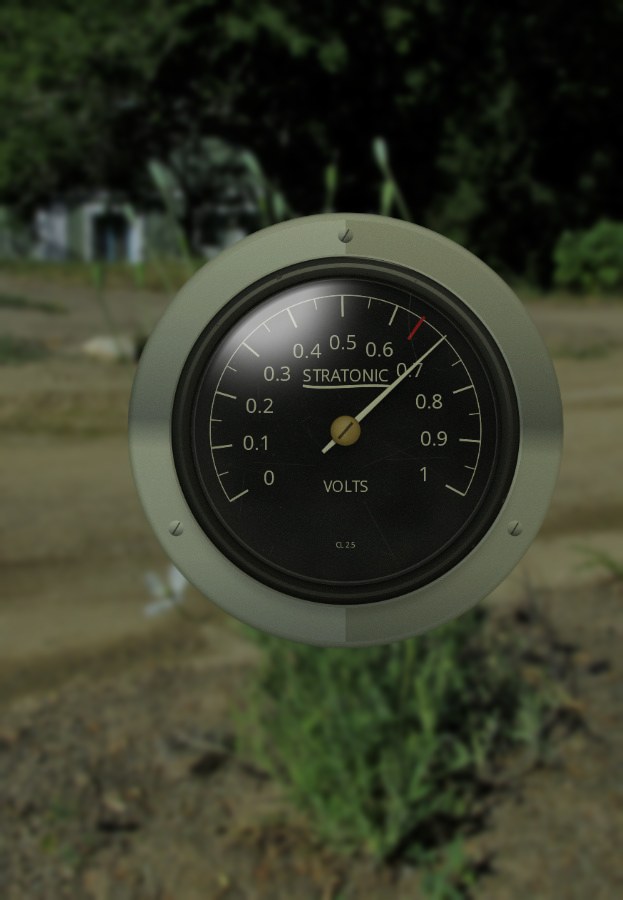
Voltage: 0.7 V
